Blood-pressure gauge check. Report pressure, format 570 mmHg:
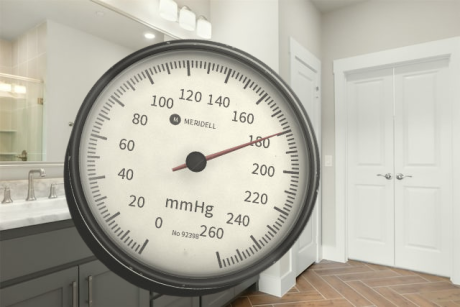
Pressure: 180 mmHg
